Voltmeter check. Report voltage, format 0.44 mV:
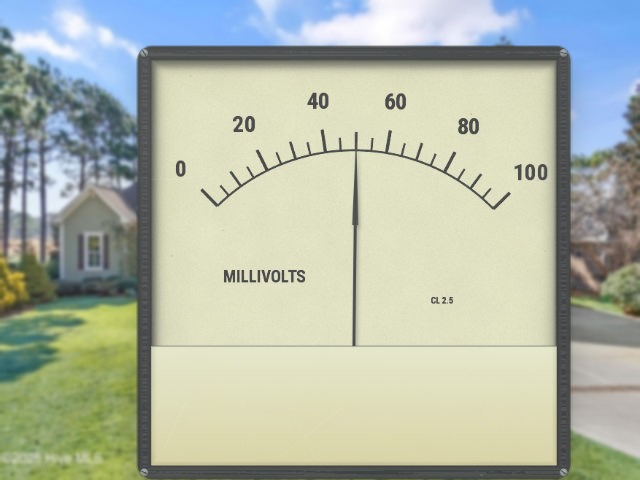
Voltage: 50 mV
